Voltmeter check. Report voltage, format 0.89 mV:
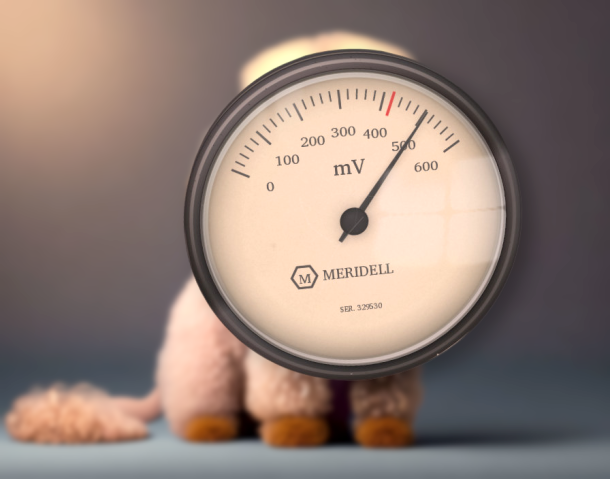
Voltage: 500 mV
